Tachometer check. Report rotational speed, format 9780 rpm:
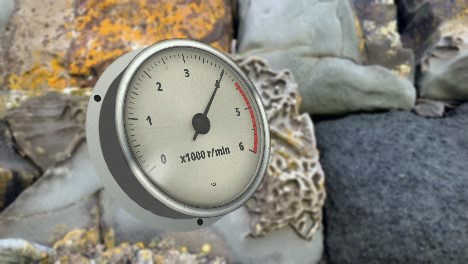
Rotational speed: 4000 rpm
